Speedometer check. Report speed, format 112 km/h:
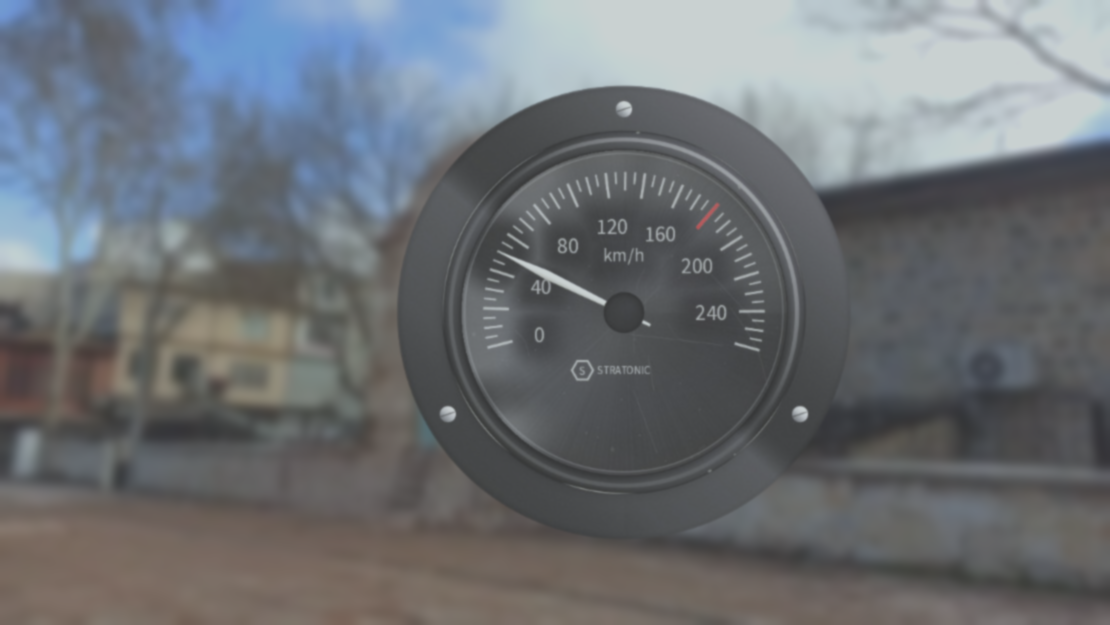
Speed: 50 km/h
